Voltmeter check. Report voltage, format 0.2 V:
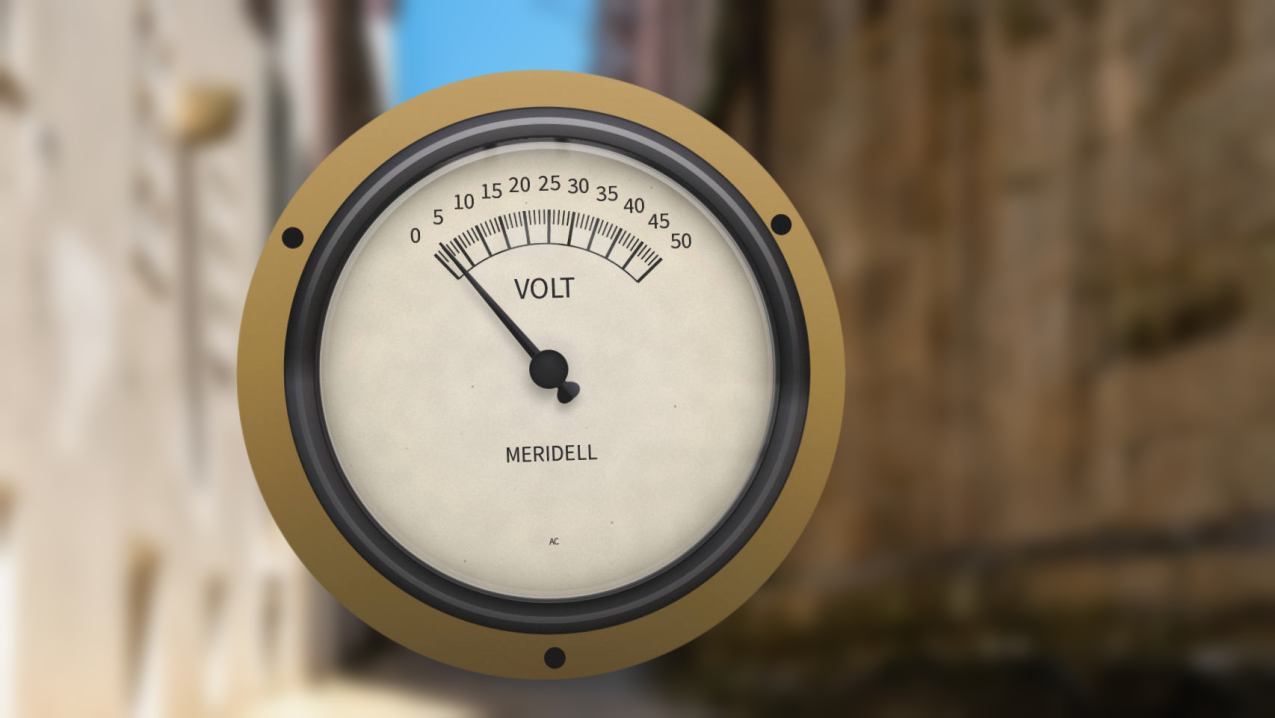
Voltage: 2 V
